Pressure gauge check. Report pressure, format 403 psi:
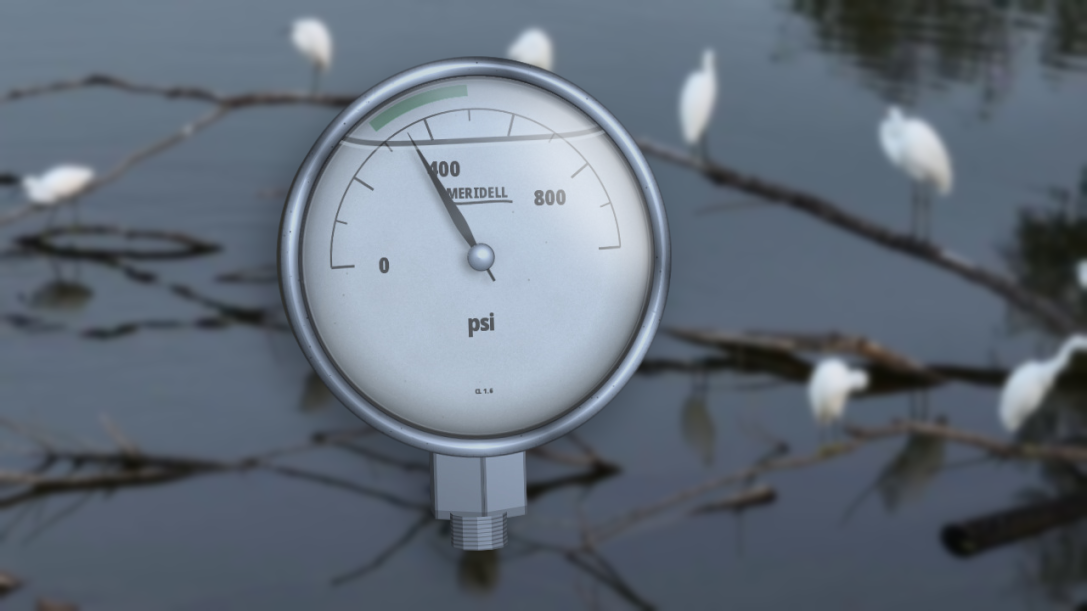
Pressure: 350 psi
